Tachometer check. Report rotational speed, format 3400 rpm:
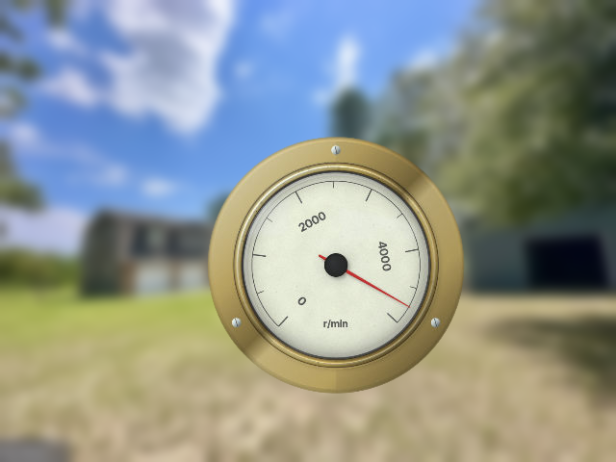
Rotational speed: 4750 rpm
